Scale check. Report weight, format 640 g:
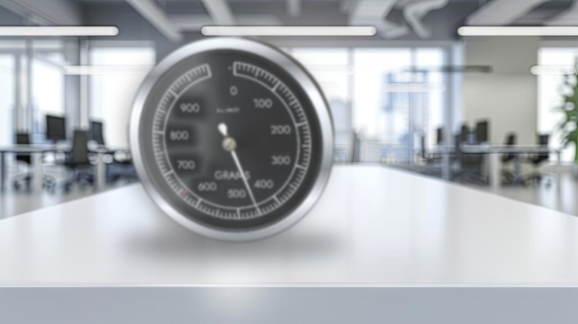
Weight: 450 g
